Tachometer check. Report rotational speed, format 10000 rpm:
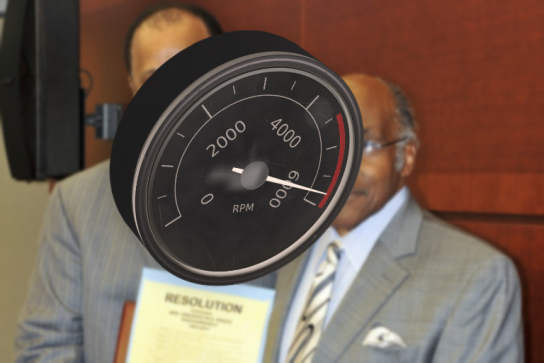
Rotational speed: 5750 rpm
